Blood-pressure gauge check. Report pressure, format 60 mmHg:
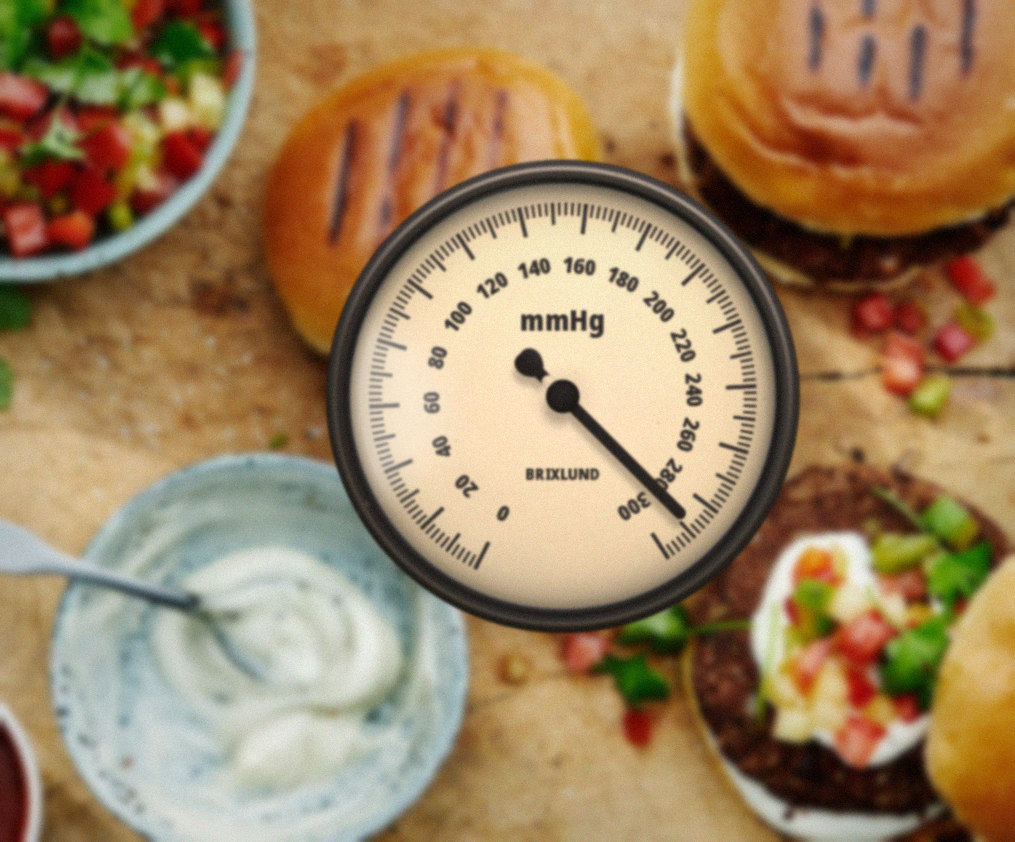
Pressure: 288 mmHg
